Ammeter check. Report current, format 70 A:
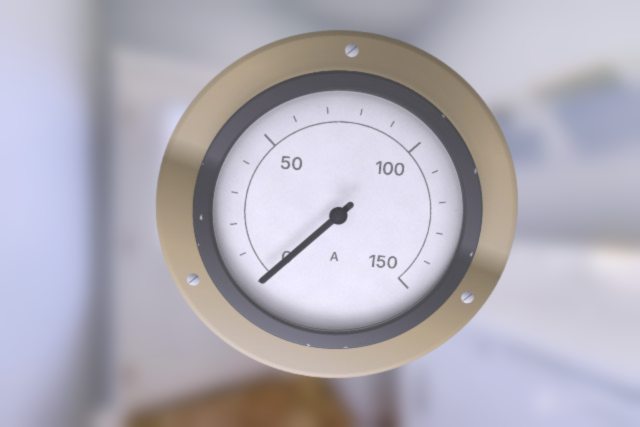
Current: 0 A
